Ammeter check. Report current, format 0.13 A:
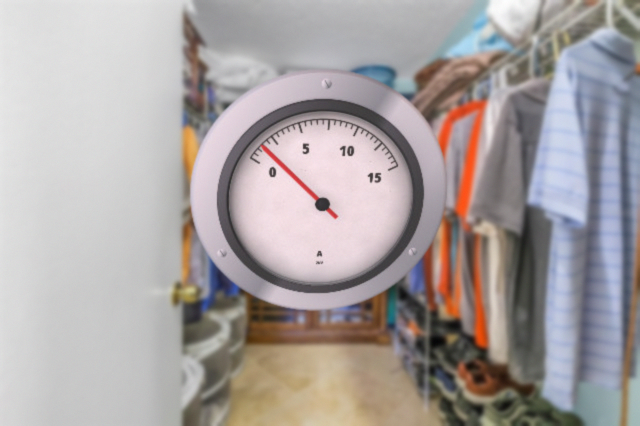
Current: 1.5 A
